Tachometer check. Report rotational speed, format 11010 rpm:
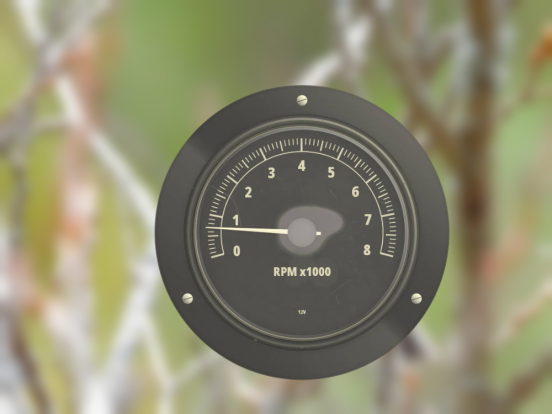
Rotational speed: 700 rpm
